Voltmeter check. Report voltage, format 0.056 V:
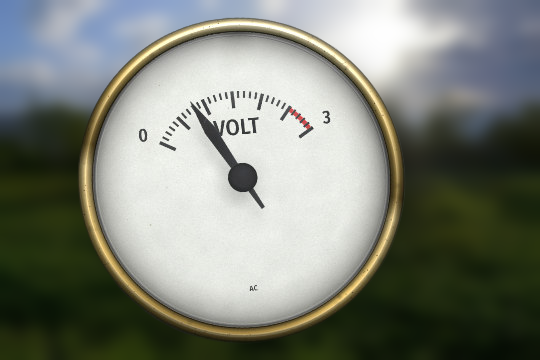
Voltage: 0.8 V
